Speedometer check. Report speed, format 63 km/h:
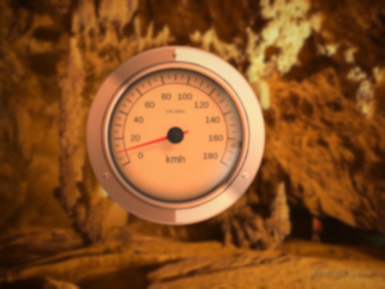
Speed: 10 km/h
